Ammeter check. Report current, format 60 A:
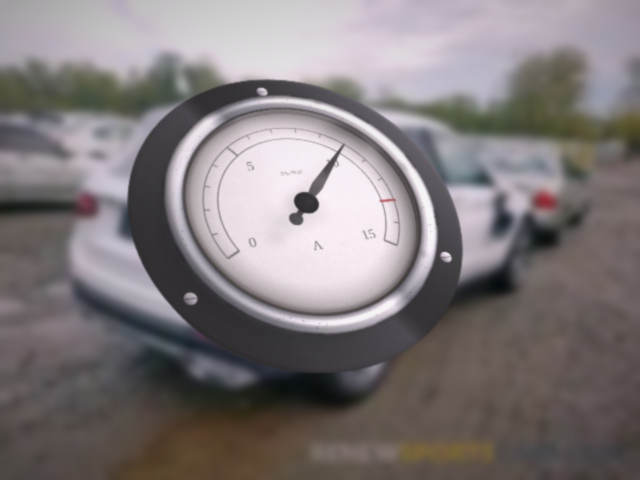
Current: 10 A
